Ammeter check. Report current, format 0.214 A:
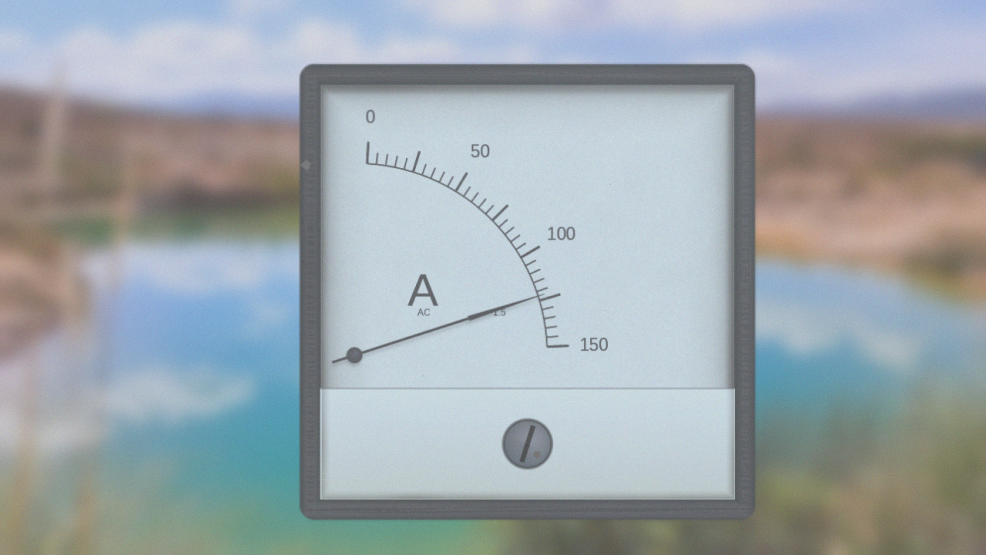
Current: 122.5 A
